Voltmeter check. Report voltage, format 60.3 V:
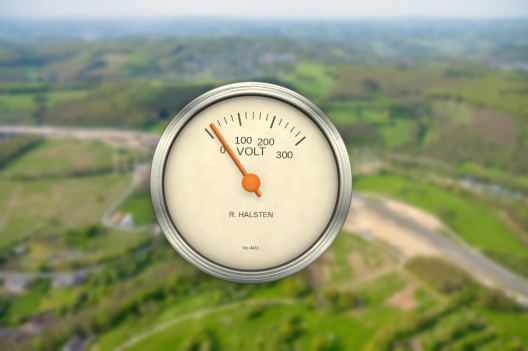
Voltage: 20 V
